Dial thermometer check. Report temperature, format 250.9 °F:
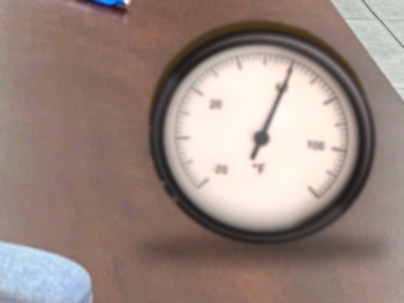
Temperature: 60 °F
